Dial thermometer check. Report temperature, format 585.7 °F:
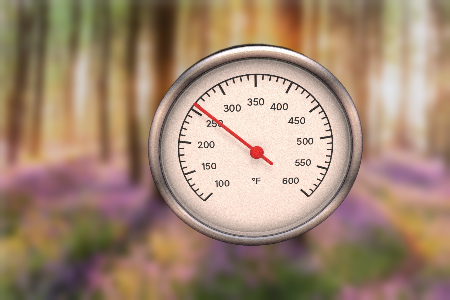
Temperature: 260 °F
